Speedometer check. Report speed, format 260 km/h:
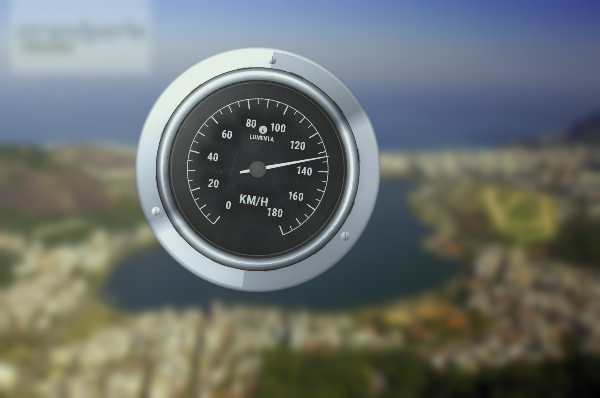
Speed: 132.5 km/h
